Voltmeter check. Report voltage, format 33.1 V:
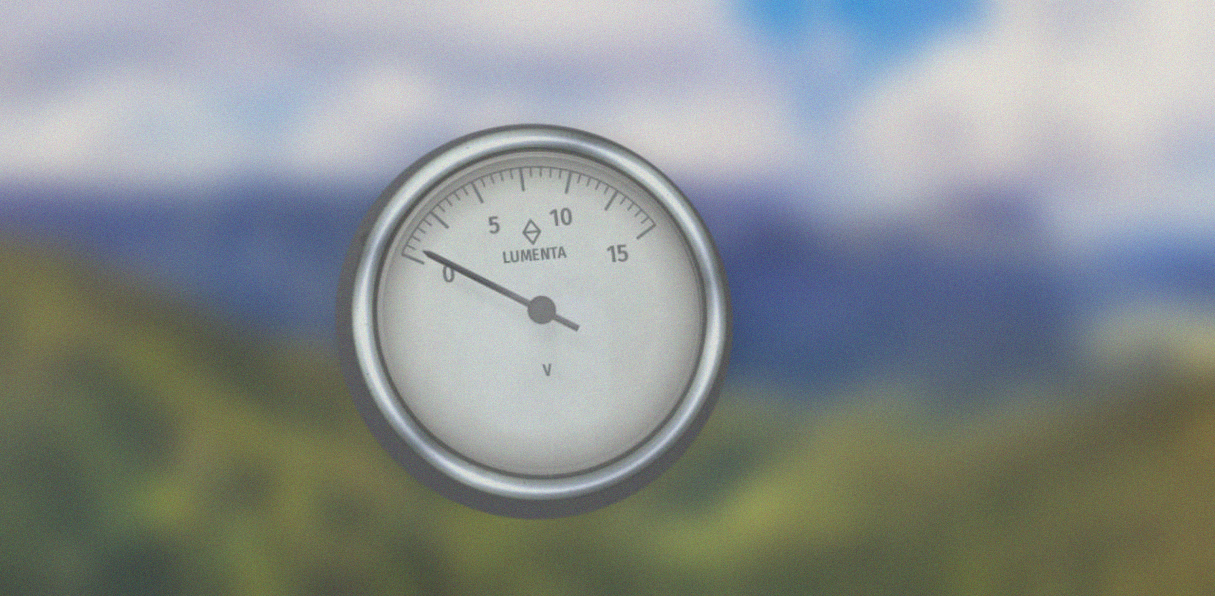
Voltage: 0.5 V
